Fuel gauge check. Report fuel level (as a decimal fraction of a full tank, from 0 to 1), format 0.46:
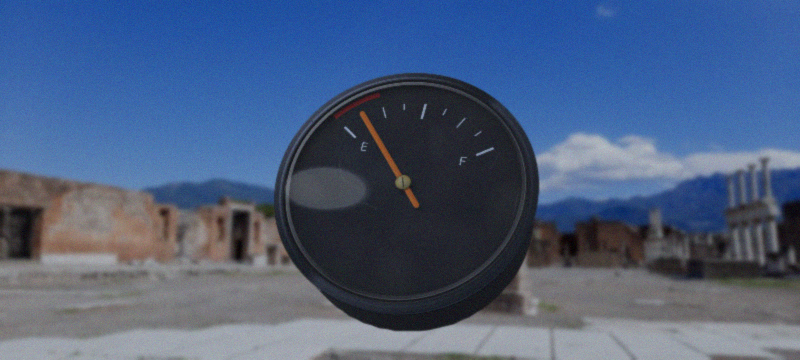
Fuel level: 0.125
